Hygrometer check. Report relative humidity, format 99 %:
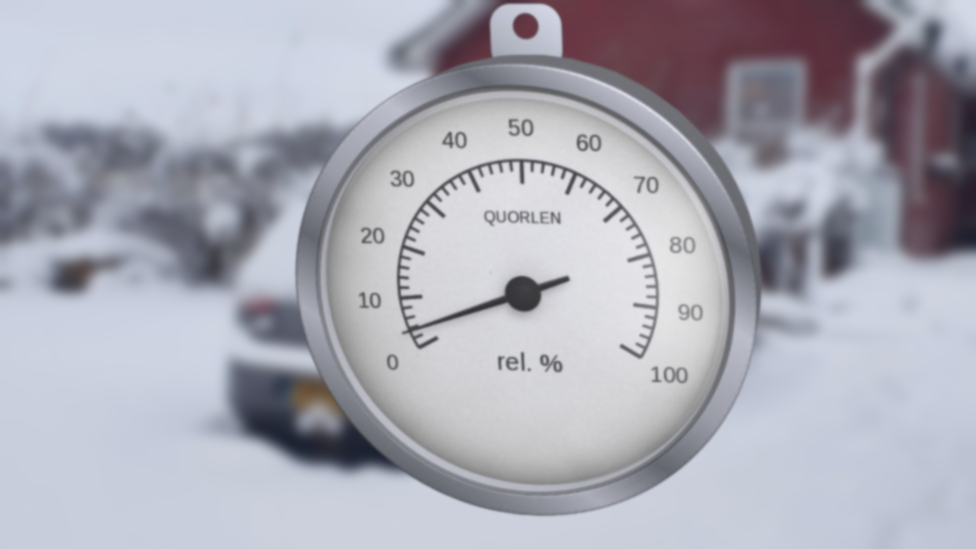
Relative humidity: 4 %
